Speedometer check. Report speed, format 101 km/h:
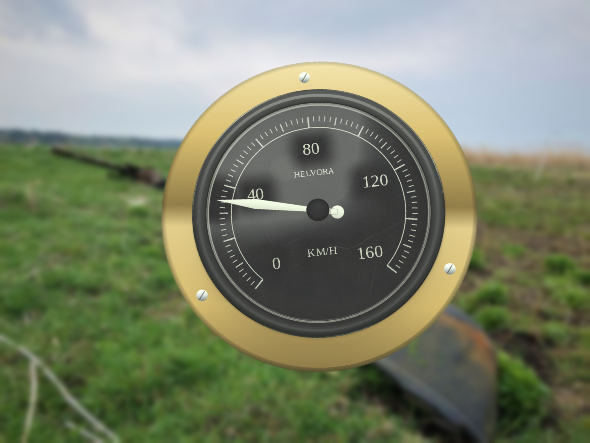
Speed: 34 km/h
